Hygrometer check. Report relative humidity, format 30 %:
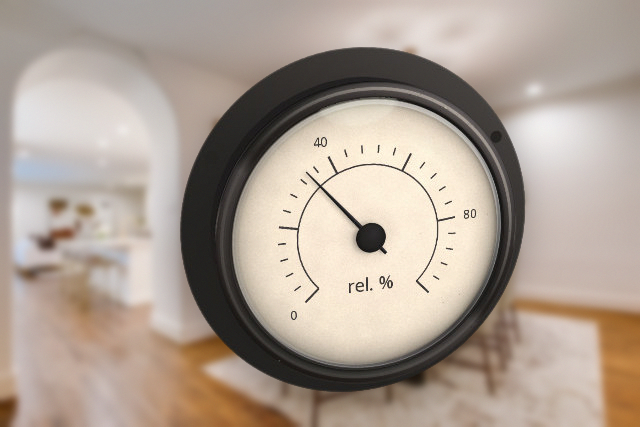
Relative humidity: 34 %
